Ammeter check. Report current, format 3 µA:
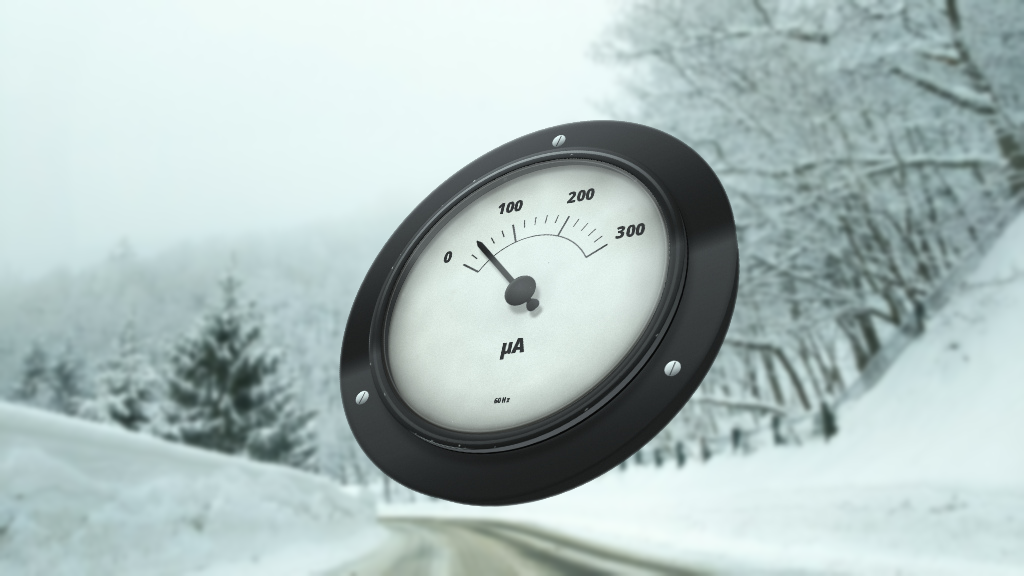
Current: 40 µA
